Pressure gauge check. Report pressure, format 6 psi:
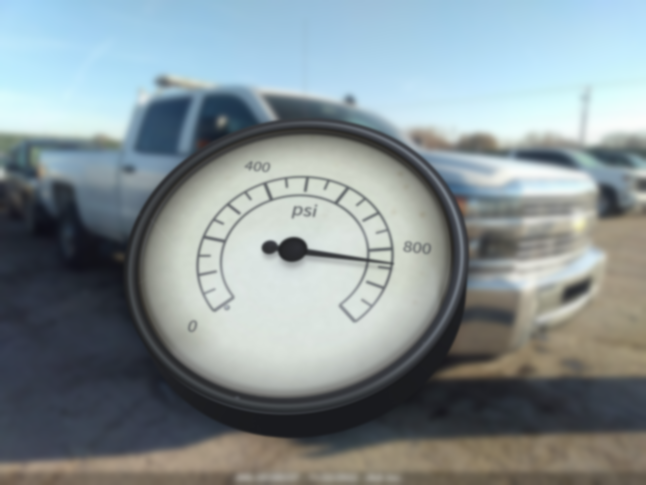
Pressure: 850 psi
